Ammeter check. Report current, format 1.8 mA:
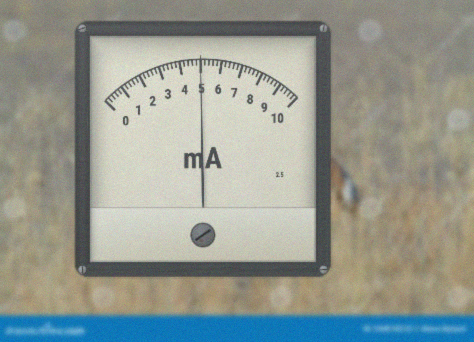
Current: 5 mA
